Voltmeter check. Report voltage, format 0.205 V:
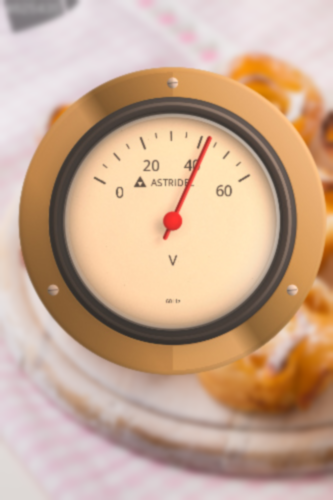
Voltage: 42.5 V
